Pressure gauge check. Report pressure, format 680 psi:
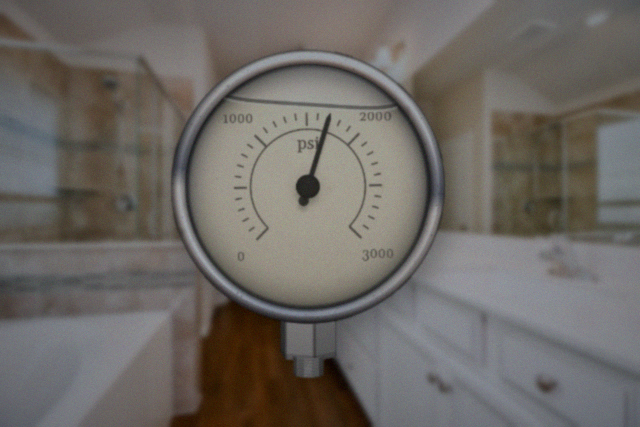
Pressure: 1700 psi
